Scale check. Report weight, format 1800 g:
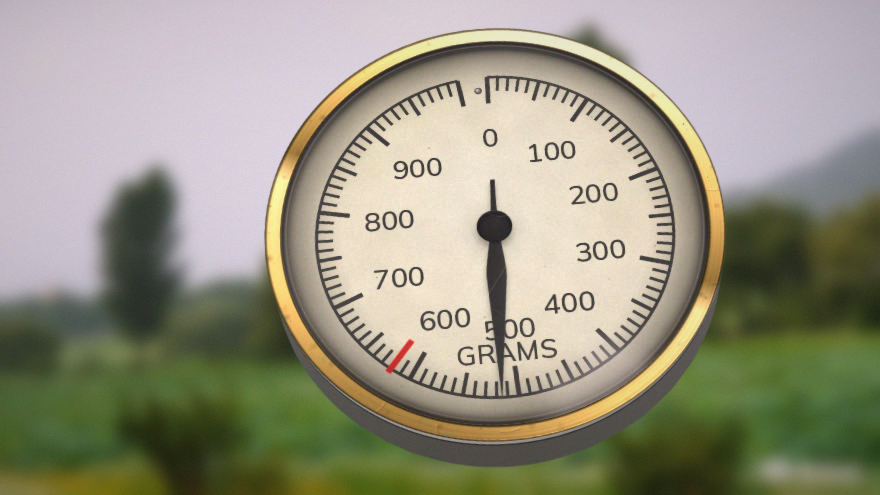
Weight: 515 g
